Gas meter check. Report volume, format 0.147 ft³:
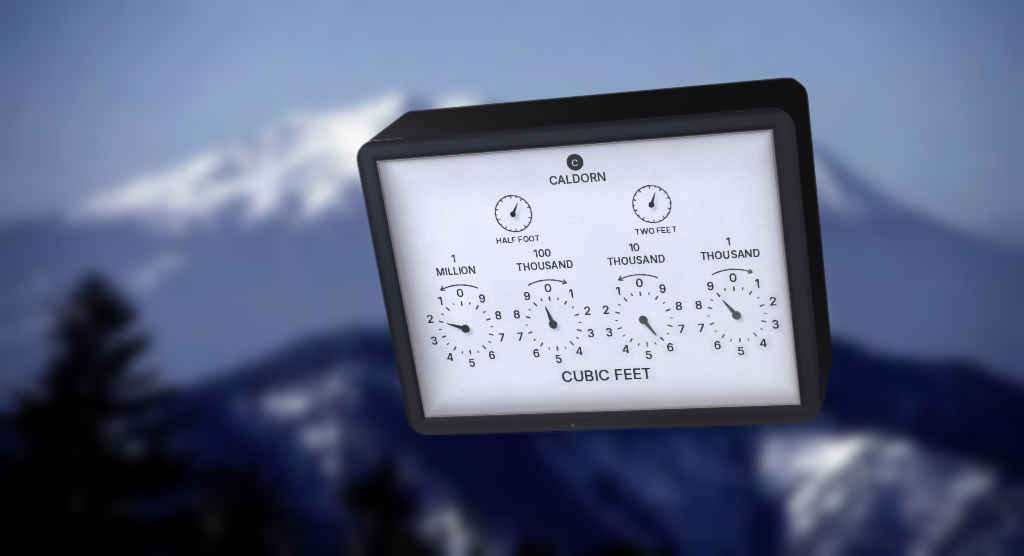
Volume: 195900 ft³
